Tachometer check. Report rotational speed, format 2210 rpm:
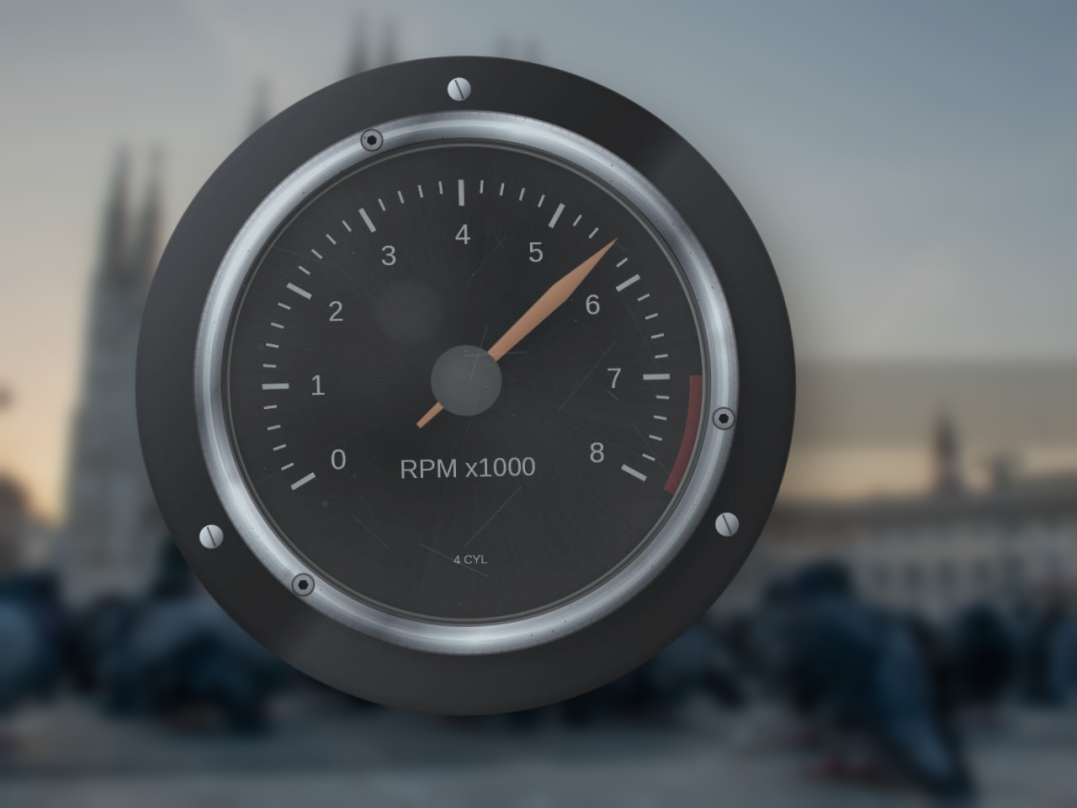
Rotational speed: 5600 rpm
